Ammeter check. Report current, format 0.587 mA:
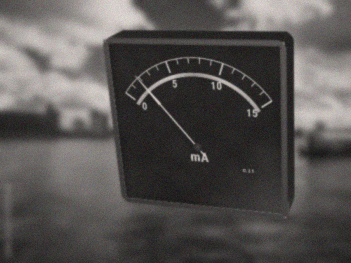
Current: 2 mA
